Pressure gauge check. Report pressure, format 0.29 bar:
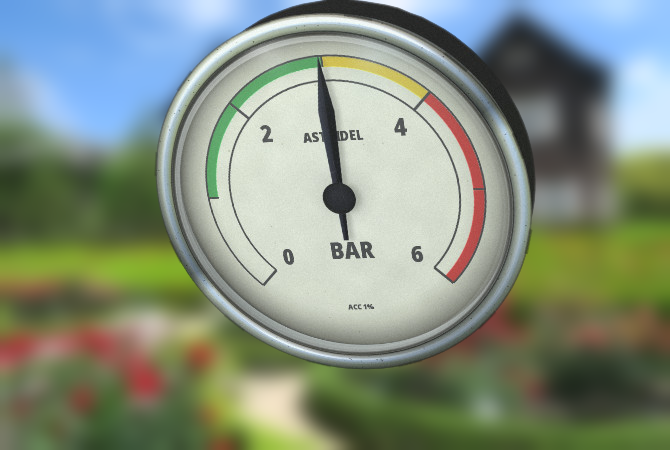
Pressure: 3 bar
